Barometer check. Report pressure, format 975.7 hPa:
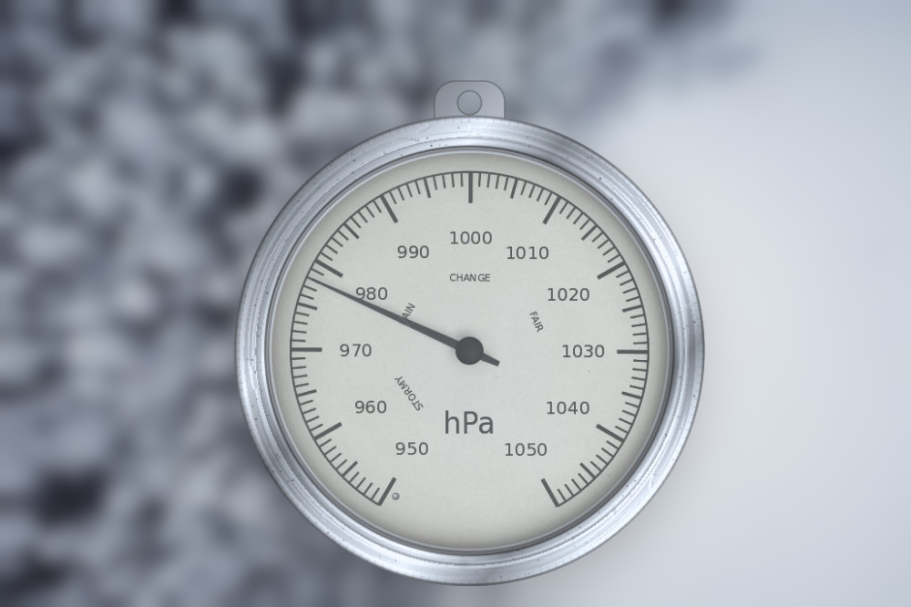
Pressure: 978 hPa
